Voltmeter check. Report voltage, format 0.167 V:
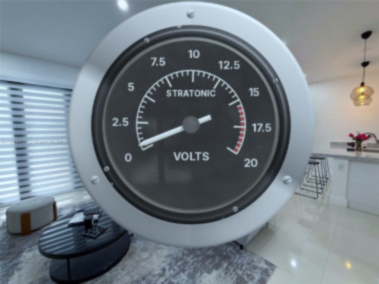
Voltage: 0.5 V
